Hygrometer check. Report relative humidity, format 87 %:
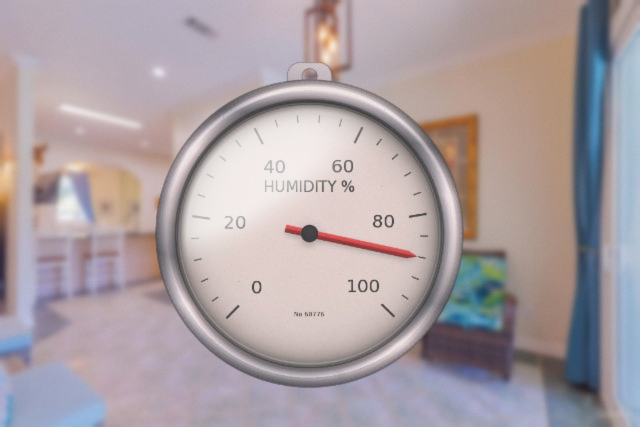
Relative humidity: 88 %
